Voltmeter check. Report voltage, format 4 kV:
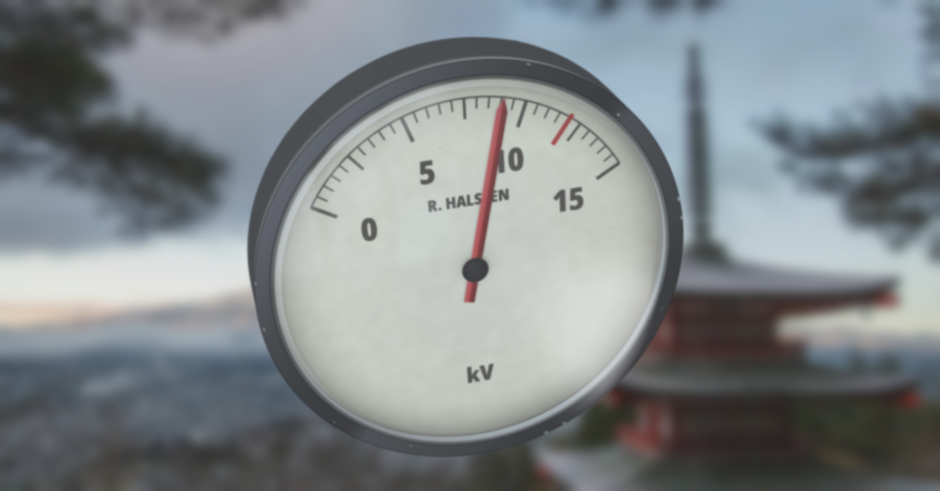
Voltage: 9 kV
